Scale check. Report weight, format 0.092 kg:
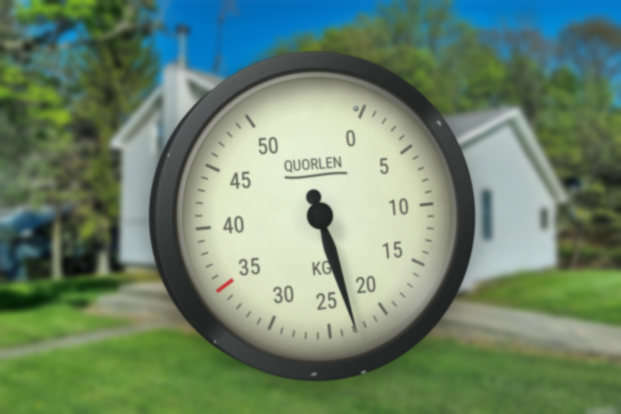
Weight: 23 kg
